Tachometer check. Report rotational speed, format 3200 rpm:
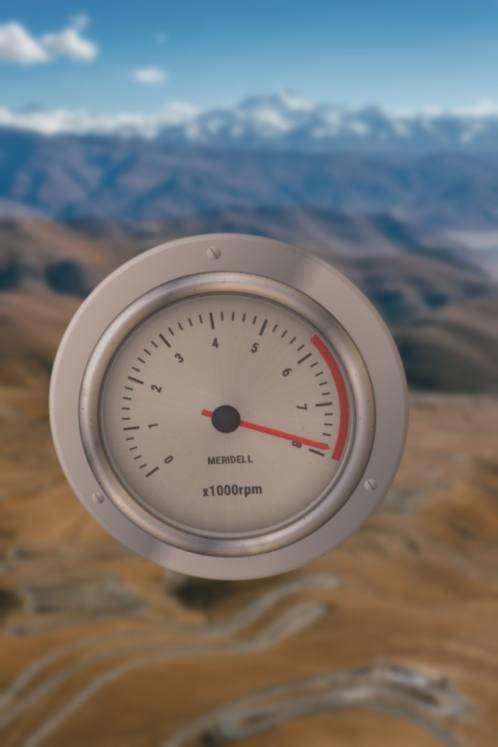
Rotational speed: 7800 rpm
